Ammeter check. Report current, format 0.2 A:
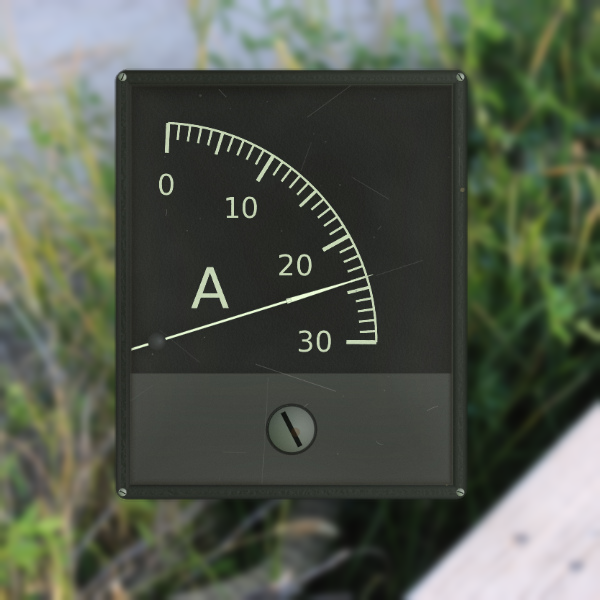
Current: 24 A
